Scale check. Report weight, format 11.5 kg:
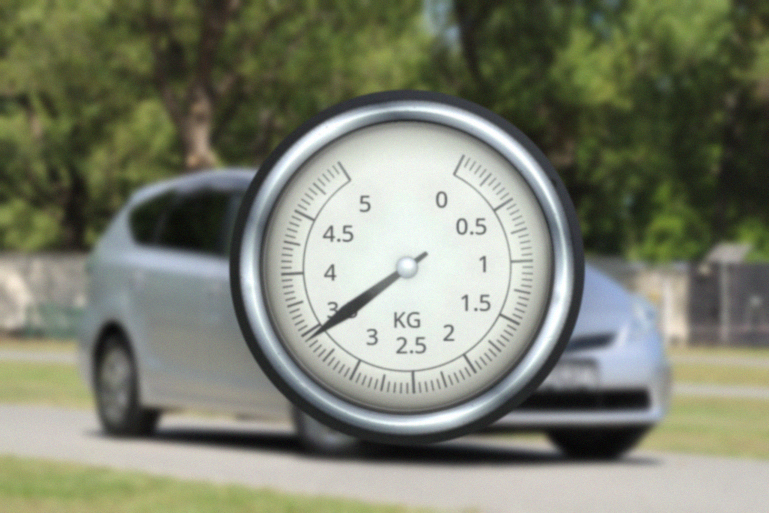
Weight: 3.45 kg
